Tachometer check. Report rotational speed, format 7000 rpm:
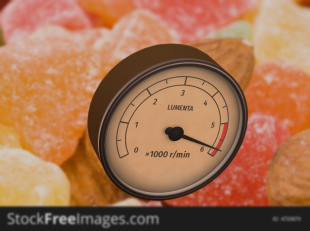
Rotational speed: 5750 rpm
